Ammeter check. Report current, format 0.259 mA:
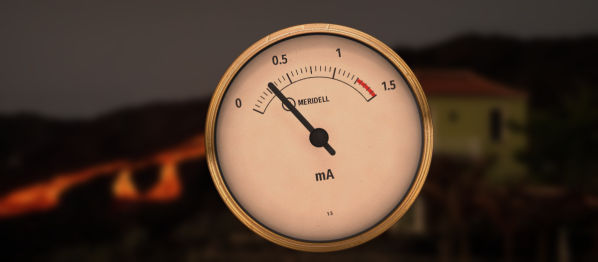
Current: 0.3 mA
